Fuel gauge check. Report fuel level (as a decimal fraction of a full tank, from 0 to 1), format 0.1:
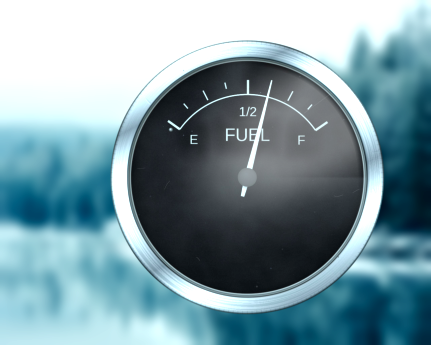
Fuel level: 0.625
